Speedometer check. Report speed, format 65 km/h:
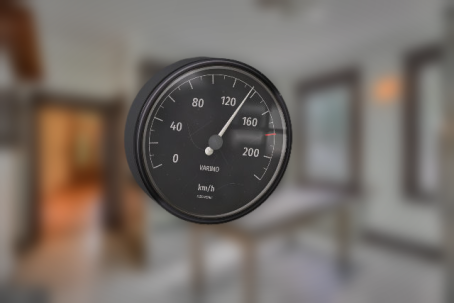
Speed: 135 km/h
